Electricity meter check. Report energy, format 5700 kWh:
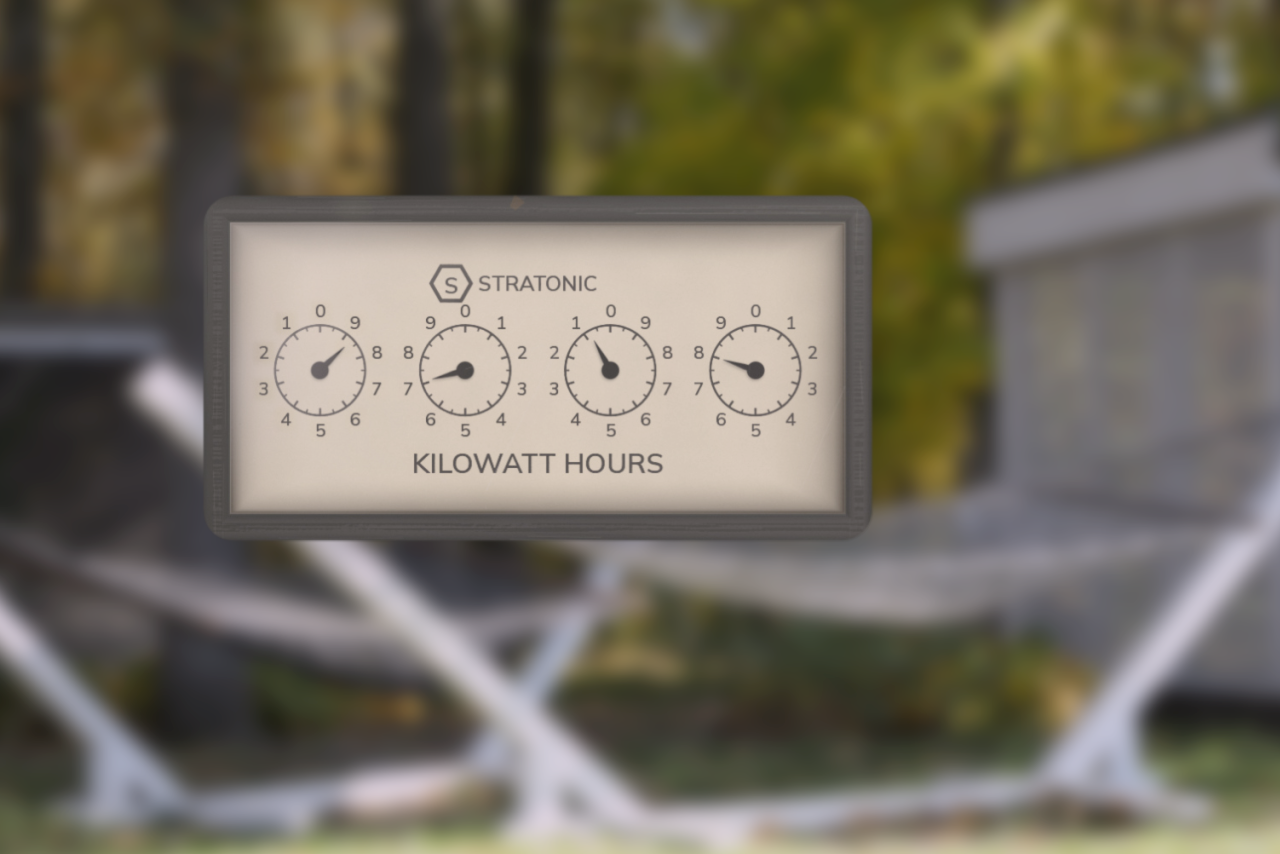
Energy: 8708 kWh
